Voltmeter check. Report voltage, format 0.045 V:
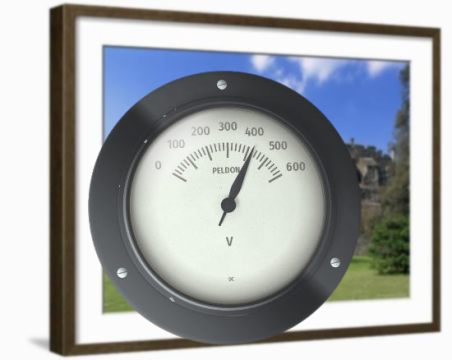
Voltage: 420 V
